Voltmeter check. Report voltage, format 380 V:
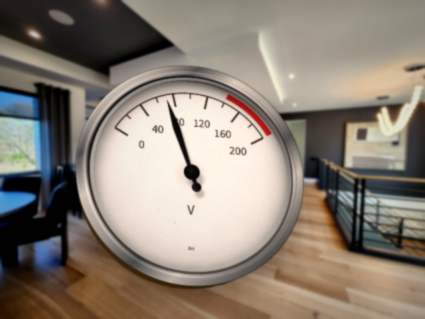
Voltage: 70 V
